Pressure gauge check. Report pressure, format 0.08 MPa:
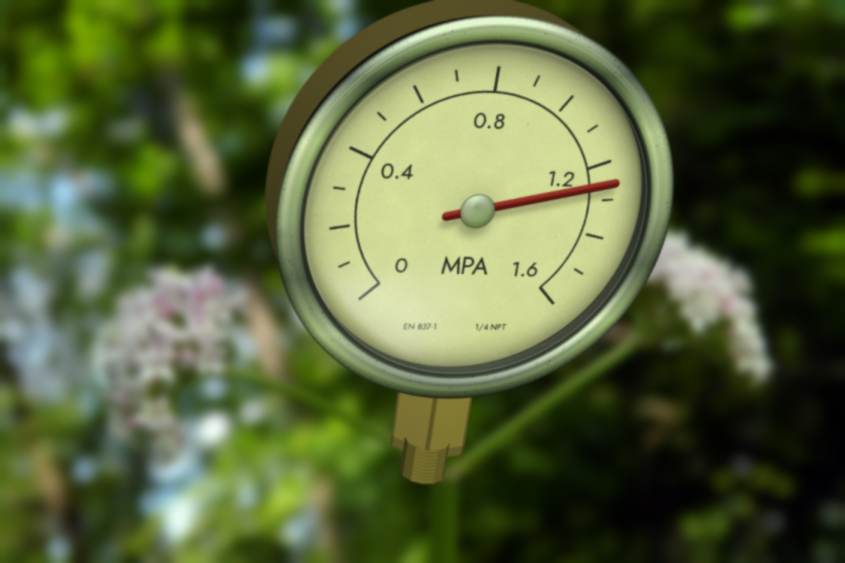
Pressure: 1.25 MPa
